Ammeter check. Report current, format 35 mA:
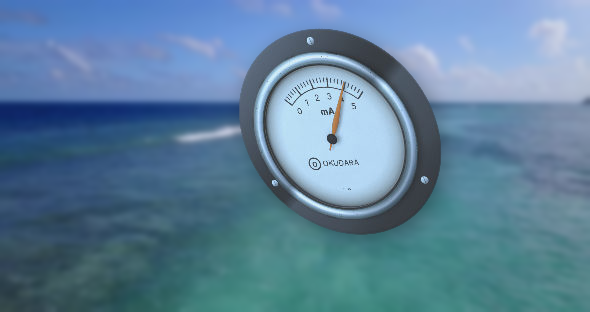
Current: 4 mA
